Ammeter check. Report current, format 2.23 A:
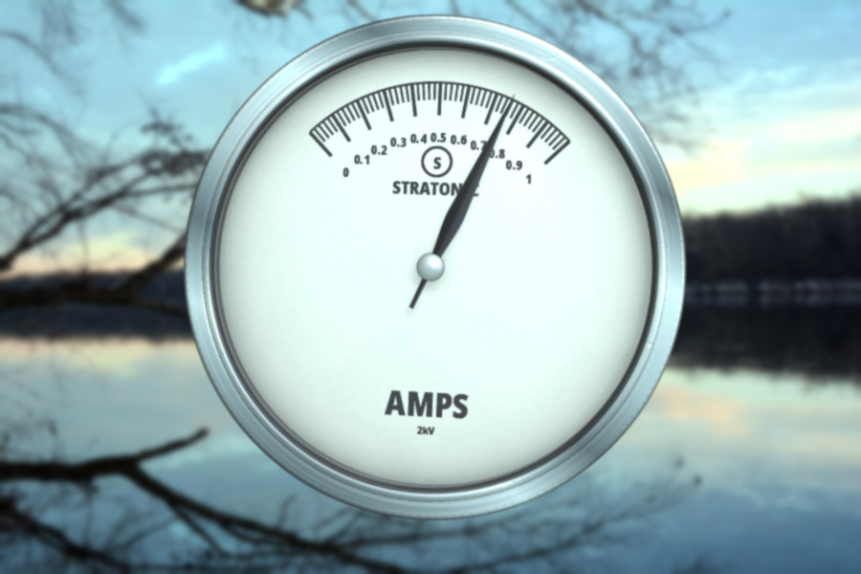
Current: 0.76 A
